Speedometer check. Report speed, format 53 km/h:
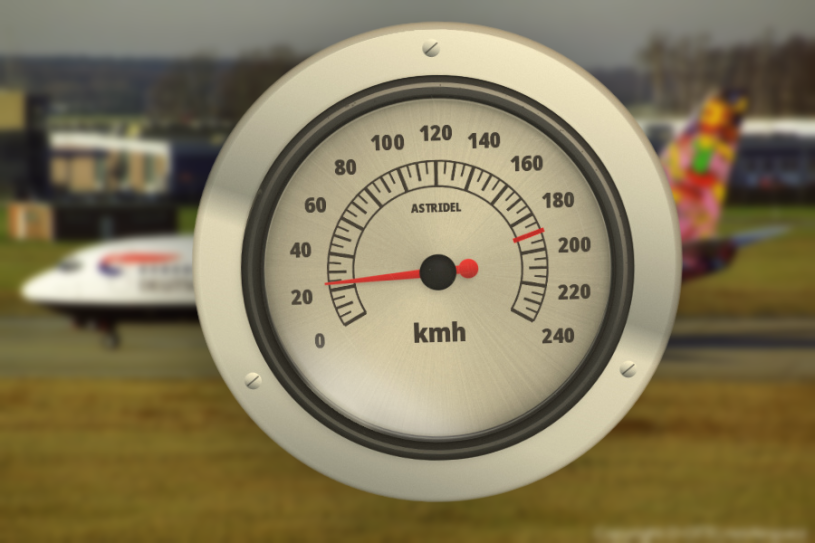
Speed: 25 km/h
